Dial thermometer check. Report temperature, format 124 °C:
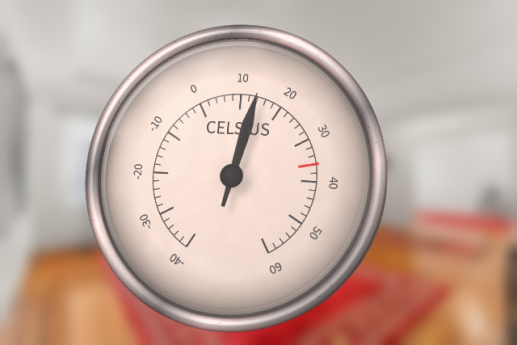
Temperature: 14 °C
